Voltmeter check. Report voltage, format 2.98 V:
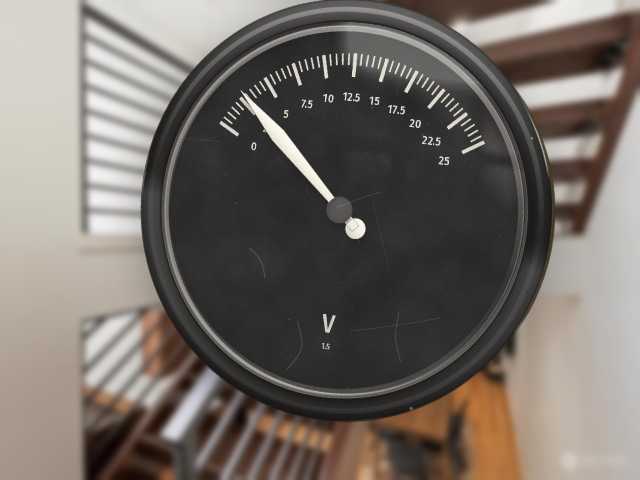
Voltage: 3 V
